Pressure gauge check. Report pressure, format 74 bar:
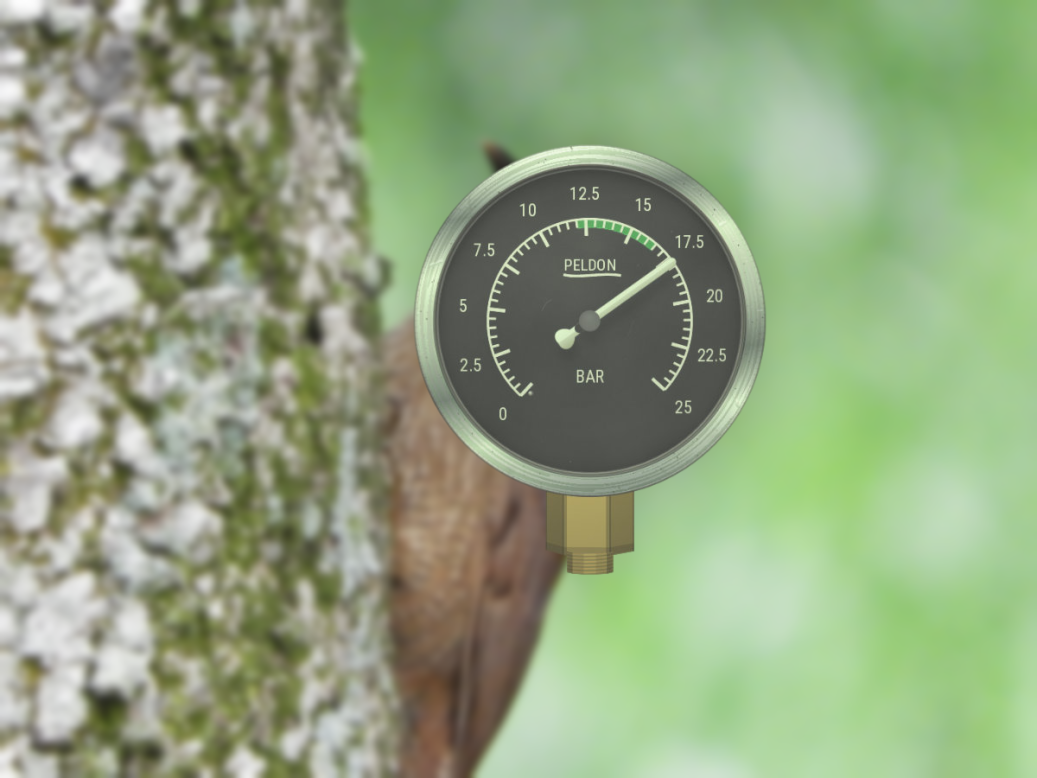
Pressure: 17.75 bar
